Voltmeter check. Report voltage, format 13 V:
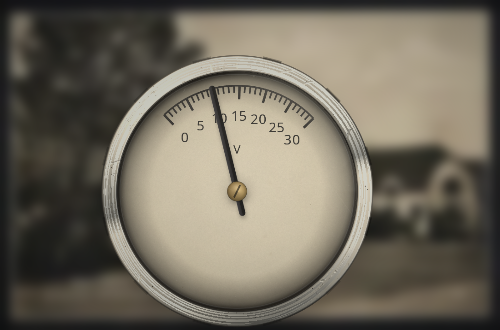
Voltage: 10 V
